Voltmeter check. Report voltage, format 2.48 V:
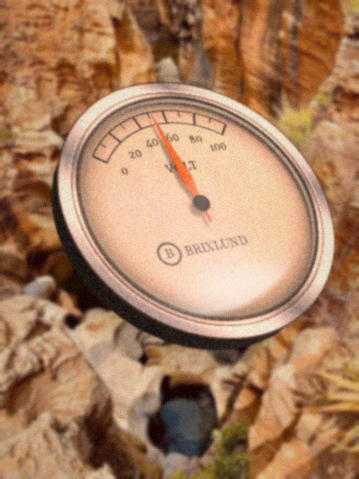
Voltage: 50 V
